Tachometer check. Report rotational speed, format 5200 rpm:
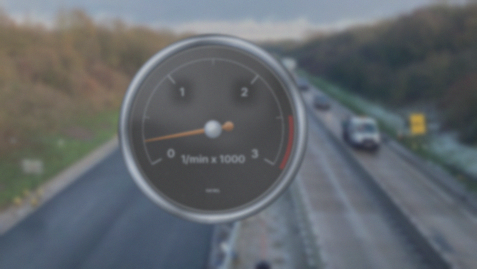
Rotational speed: 250 rpm
